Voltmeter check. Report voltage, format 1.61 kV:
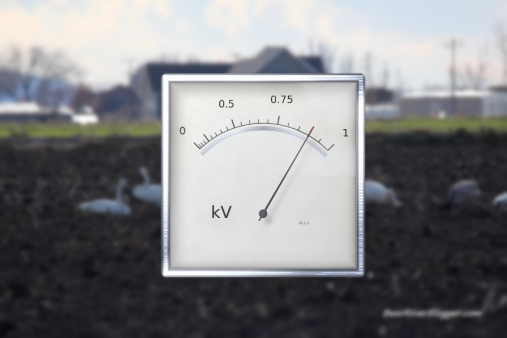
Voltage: 0.9 kV
